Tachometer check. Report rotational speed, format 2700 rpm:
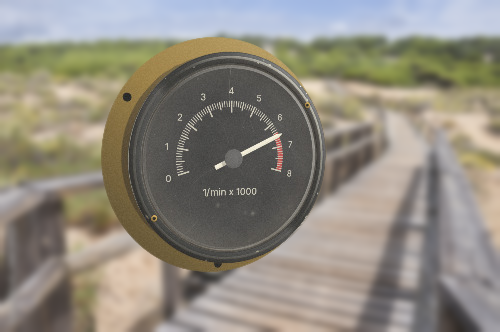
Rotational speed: 6500 rpm
